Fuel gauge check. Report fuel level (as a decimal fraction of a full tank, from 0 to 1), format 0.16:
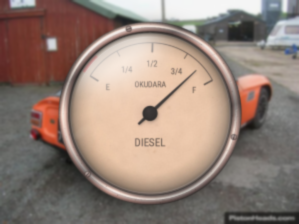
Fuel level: 0.875
